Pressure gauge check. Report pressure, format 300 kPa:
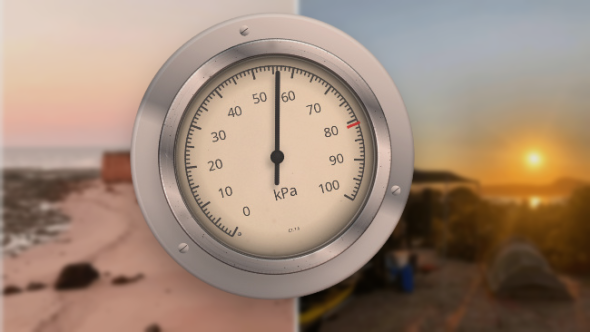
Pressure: 56 kPa
